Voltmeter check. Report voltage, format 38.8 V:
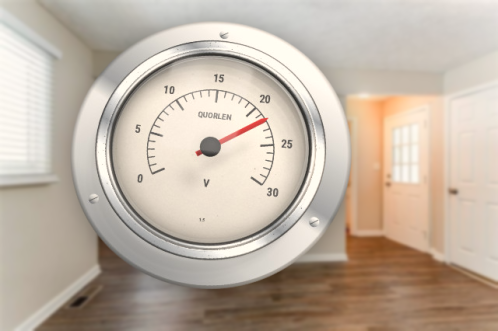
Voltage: 22 V
